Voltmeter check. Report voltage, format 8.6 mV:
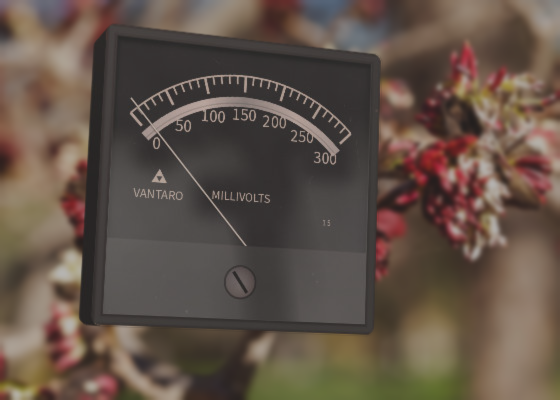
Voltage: 10 mV
